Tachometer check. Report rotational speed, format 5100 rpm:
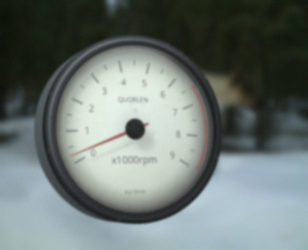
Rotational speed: 250 rpm
